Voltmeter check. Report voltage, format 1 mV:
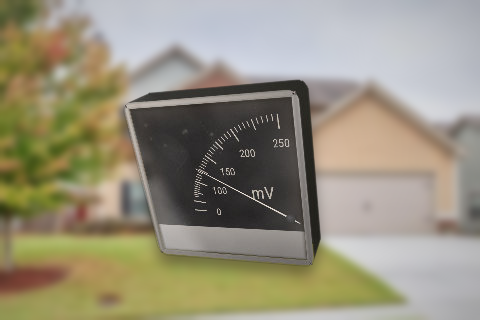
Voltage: 125 mV
